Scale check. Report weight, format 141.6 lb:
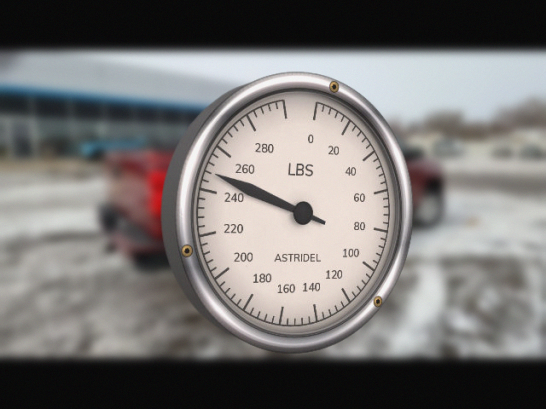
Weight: 248 lb
